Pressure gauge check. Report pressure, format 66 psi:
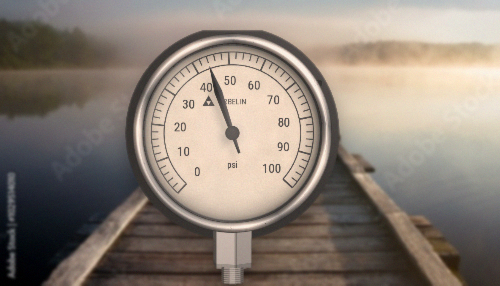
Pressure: 44 psi
